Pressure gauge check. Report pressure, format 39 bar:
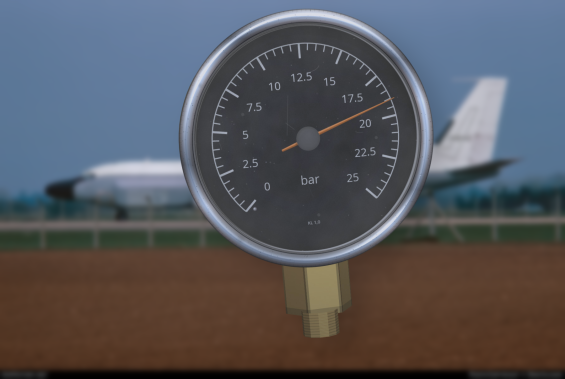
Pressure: 19 bar
